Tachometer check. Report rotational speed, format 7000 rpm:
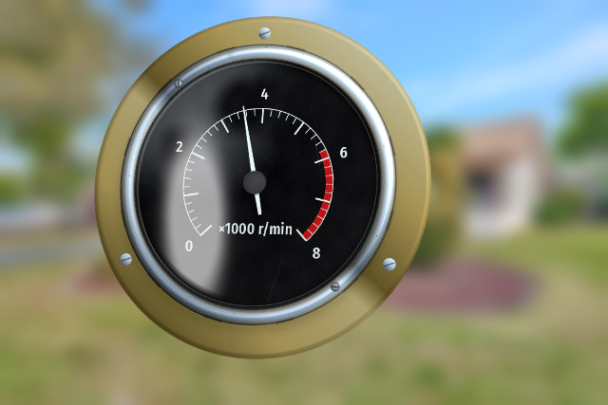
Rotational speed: 3600 rpm
